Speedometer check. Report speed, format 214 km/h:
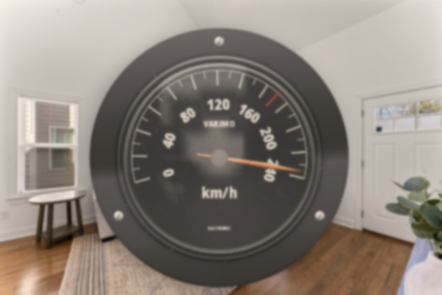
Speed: 235 km/h
